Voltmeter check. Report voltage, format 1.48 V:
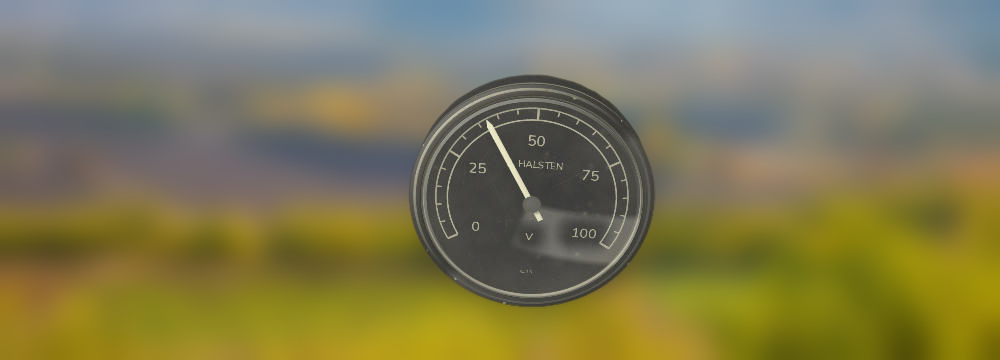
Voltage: 37.5 V
